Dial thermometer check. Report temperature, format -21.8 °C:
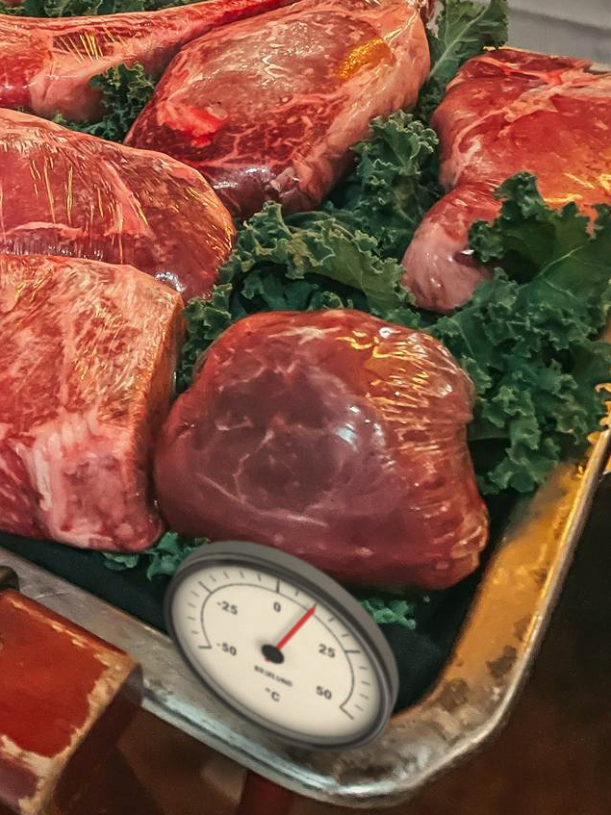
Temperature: 10 °C
